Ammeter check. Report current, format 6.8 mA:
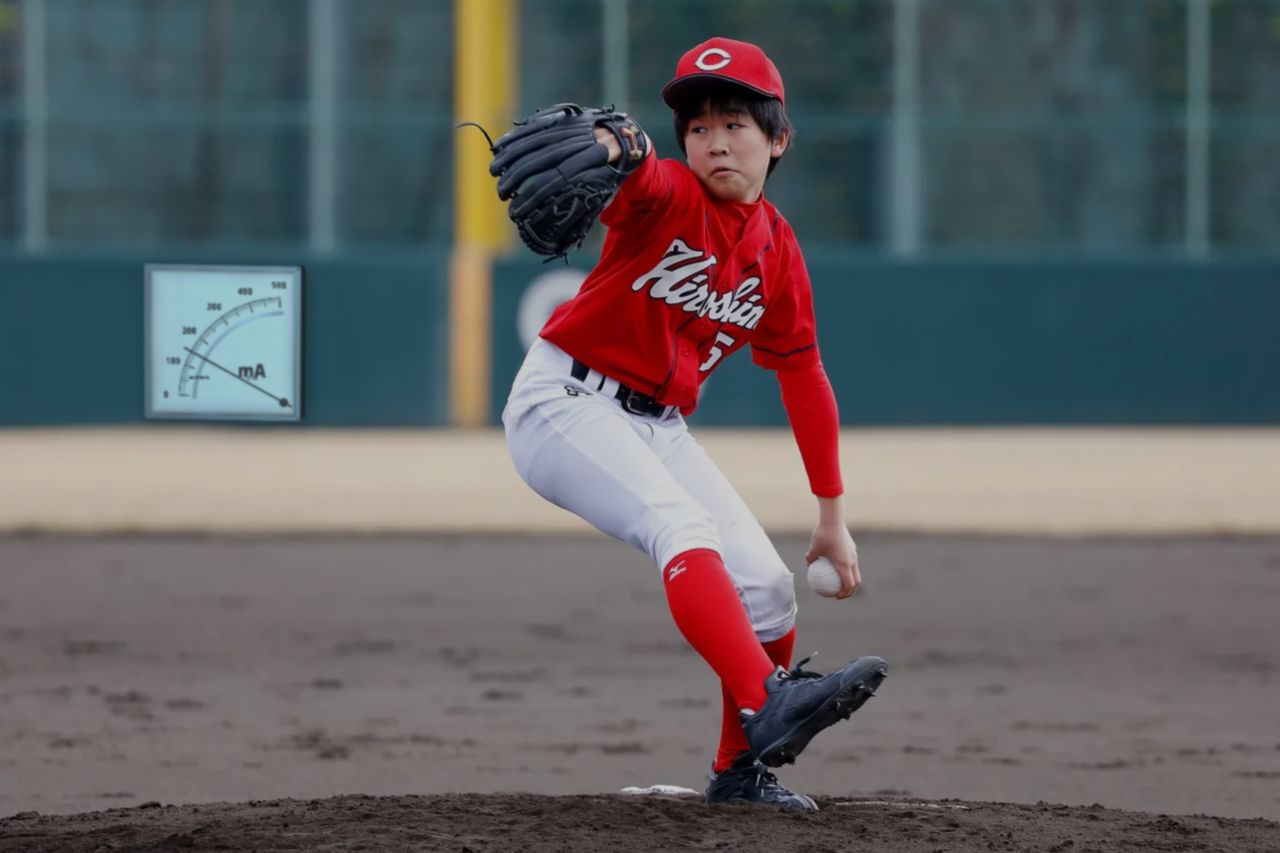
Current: 150 mA
